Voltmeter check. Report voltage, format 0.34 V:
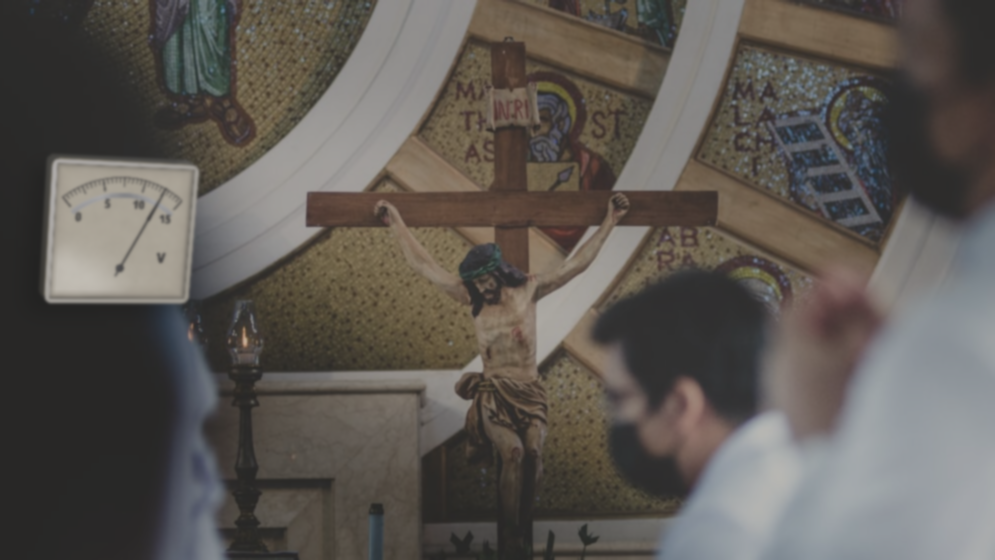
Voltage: 12.5 V
